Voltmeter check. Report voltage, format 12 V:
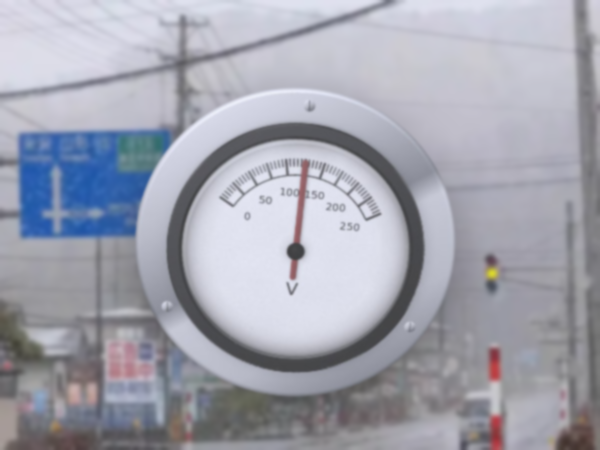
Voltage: 125 V
